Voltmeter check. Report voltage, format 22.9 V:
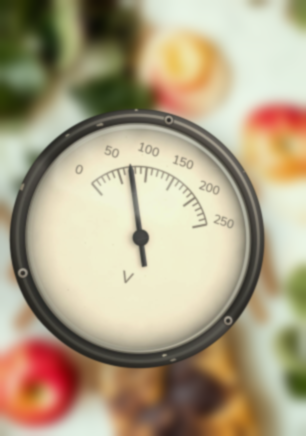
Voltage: 70 V
